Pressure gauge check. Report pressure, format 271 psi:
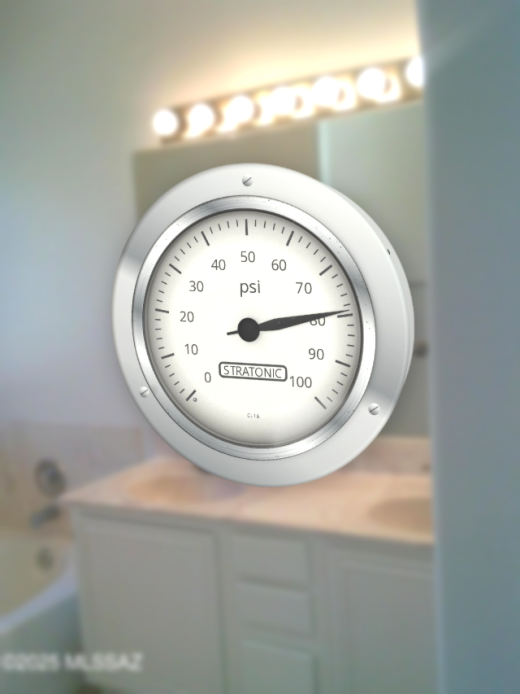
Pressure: 79 psi
